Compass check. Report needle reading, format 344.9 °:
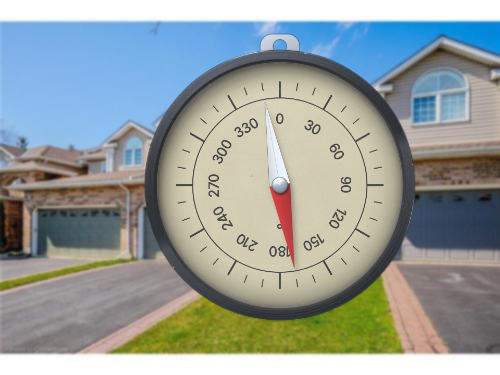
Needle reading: 170 °
